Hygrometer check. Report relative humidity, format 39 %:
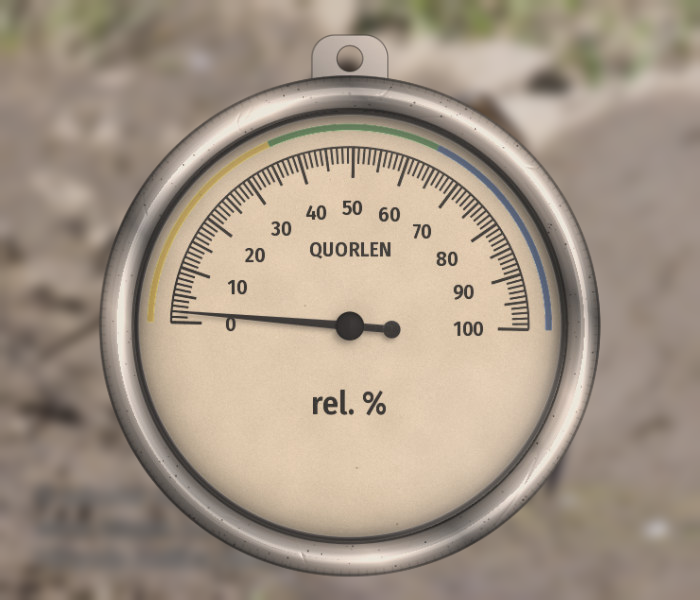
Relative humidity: 2 %
